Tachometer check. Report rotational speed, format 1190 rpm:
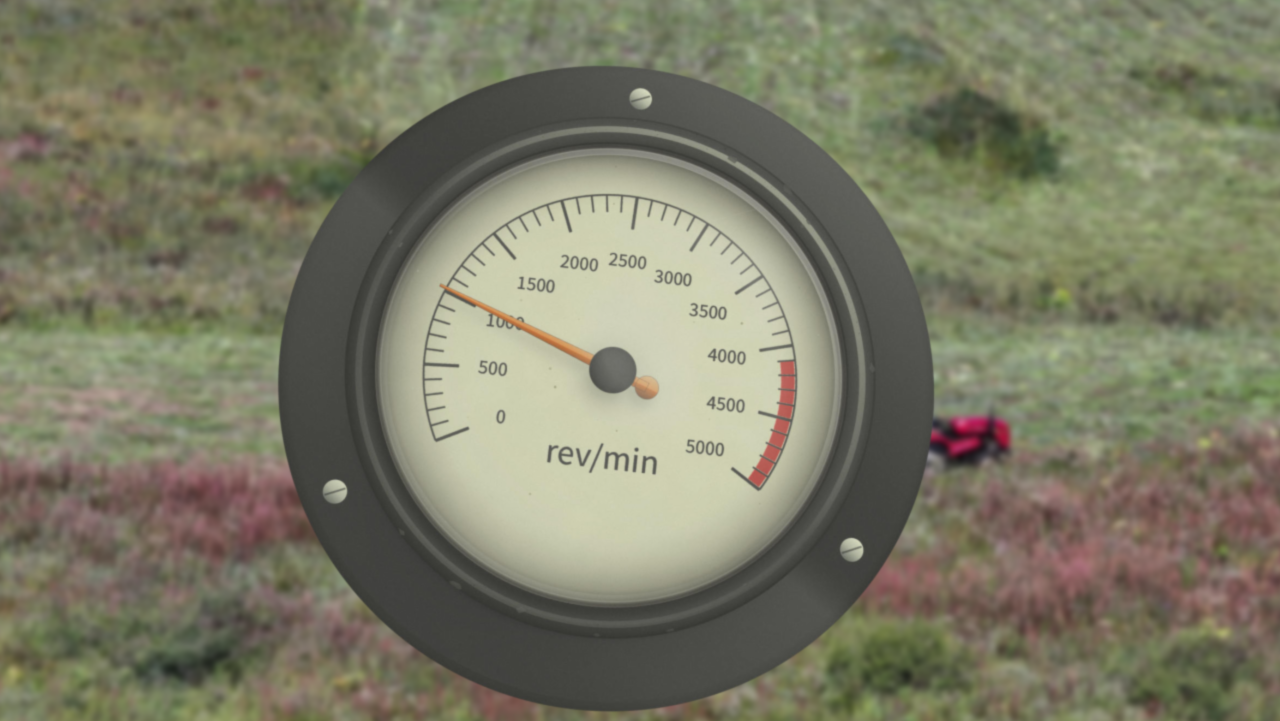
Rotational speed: 1000 rpm
